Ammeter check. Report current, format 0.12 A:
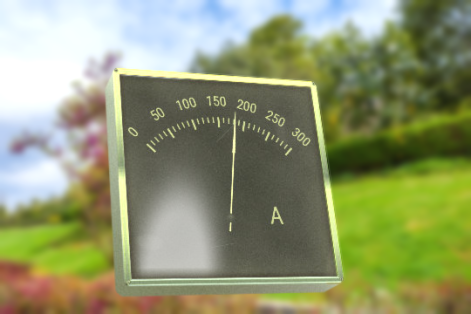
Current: 180 A
